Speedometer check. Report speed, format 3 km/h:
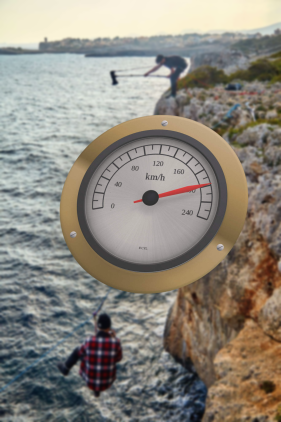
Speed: 200 km/h
